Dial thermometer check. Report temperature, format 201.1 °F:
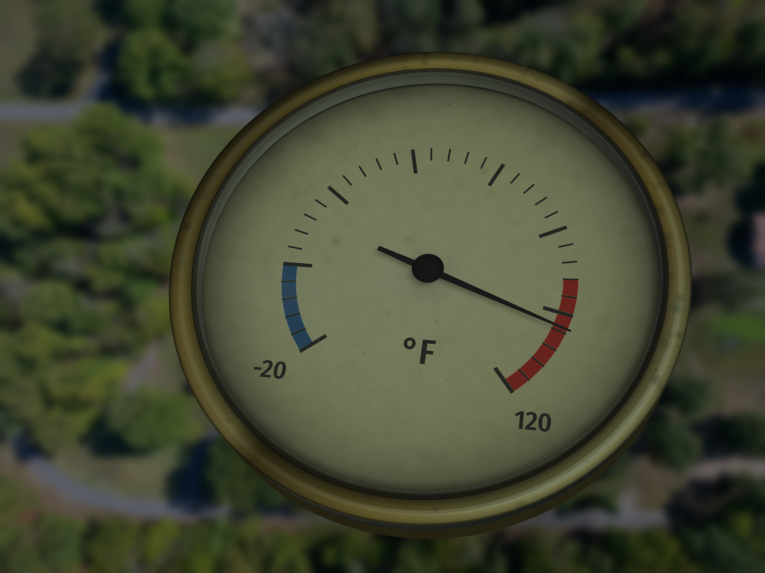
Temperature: 104 °F
